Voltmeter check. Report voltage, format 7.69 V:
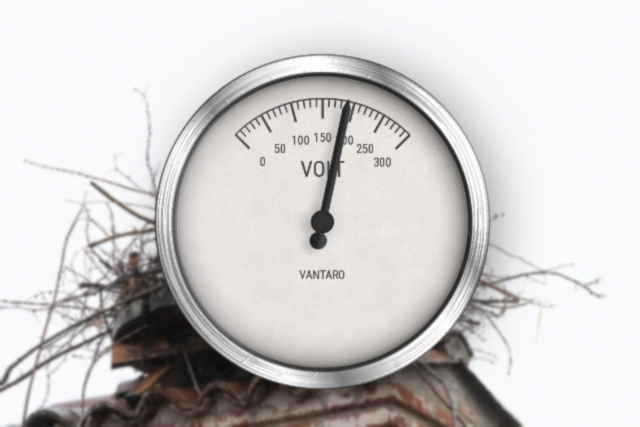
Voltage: 190 V
